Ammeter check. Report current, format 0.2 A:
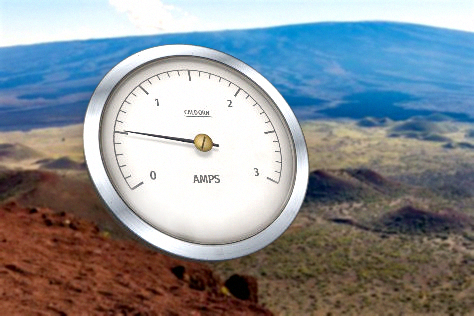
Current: 0.5 A
